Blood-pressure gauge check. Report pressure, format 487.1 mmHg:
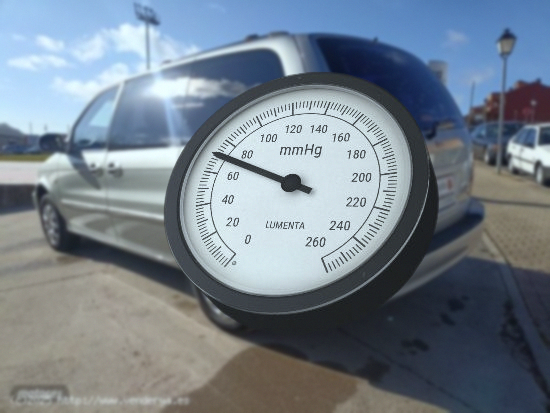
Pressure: 70 mmHg
